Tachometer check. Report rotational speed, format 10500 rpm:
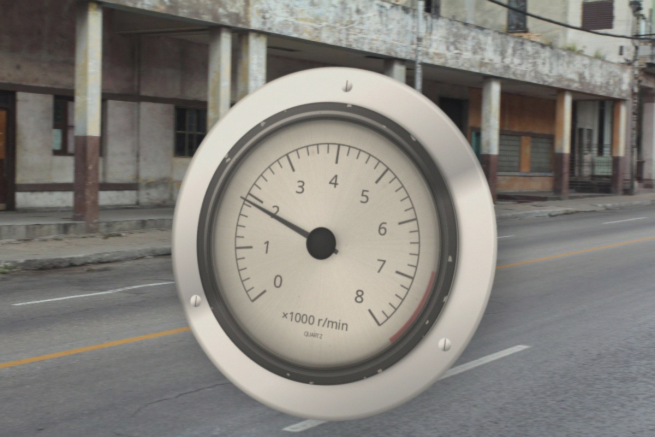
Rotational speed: 1900 rpm
